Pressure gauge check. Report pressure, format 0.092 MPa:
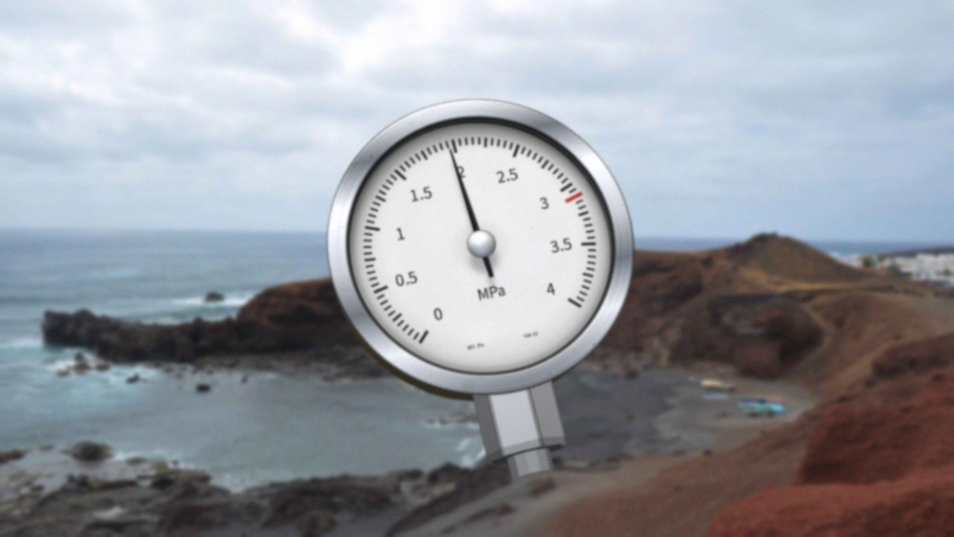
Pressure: 1.95 MPa
